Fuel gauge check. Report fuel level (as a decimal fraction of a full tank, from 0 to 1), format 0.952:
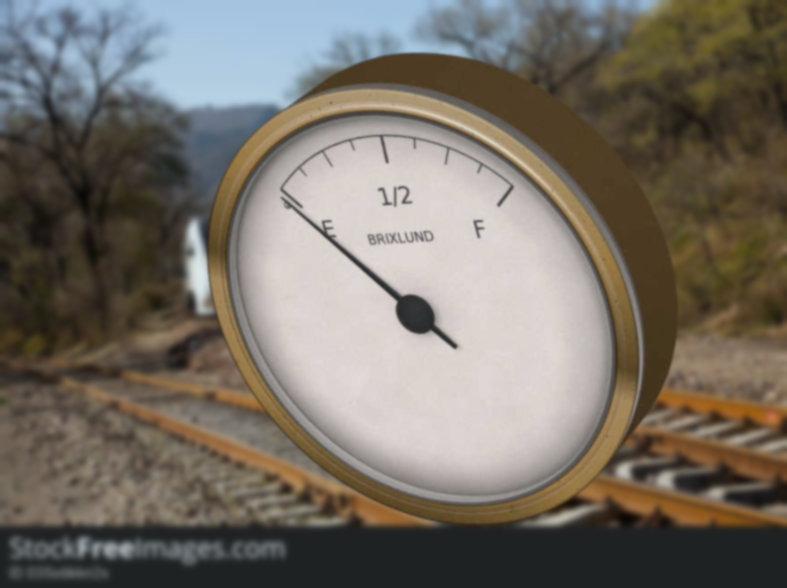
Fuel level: 0
